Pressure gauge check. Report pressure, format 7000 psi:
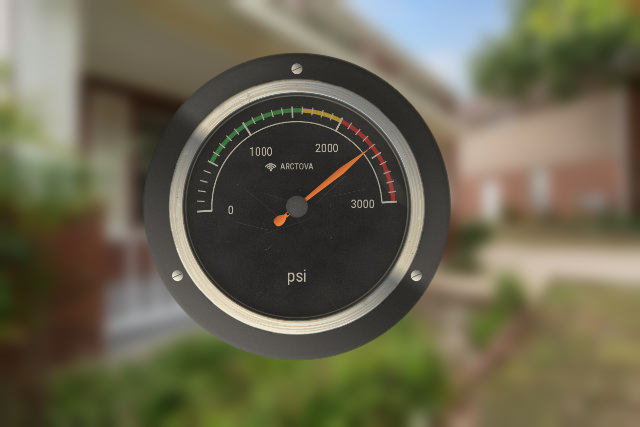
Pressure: 2400 psi
